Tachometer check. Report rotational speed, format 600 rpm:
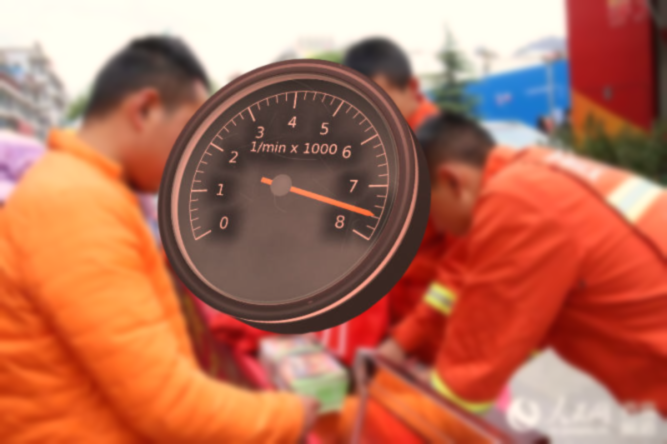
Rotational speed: 7600 rpm
